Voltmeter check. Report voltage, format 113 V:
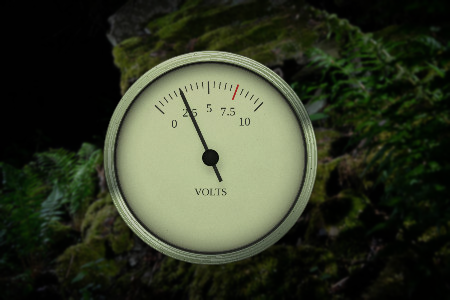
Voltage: 2.5 V
